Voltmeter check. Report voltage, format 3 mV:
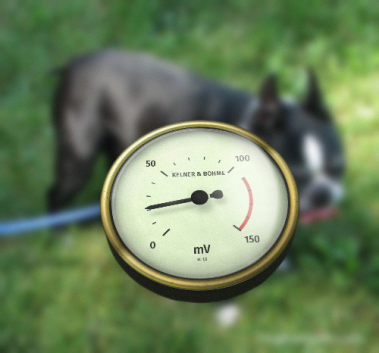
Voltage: 20 mV
